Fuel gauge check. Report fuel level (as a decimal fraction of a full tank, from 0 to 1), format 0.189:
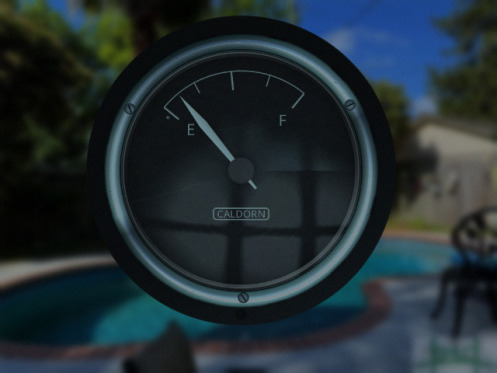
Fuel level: 0.125
